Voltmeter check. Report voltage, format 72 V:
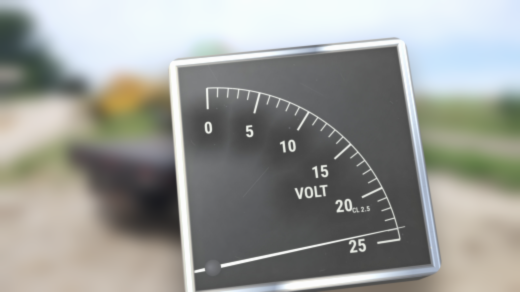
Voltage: 24 V
